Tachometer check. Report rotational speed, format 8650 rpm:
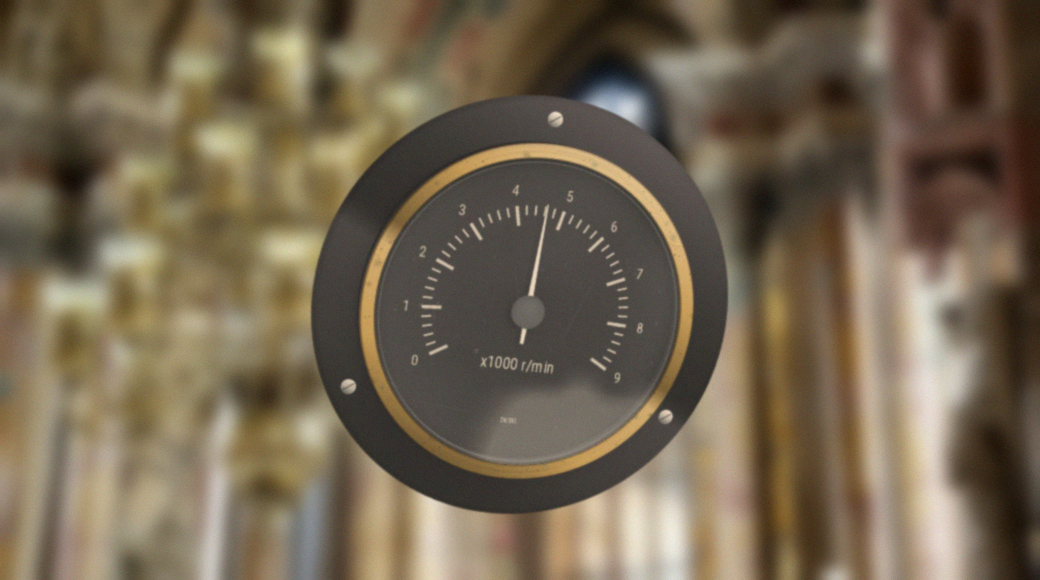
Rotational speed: 4600 rpm
